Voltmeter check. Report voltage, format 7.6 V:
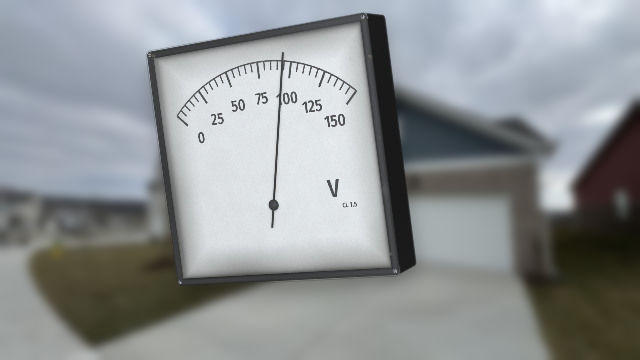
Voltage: 95 V
